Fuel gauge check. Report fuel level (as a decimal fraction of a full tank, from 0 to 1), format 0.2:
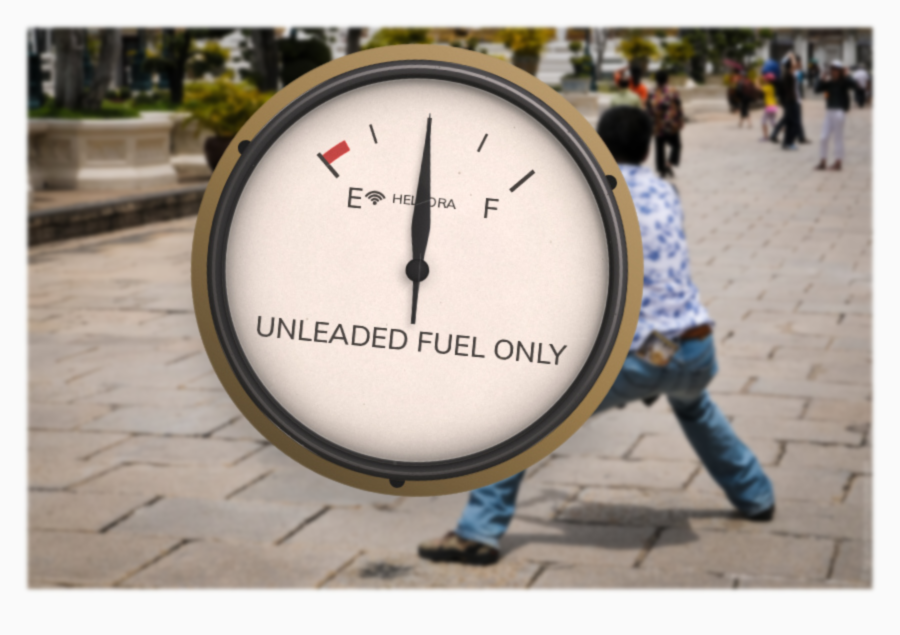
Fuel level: 0.5
